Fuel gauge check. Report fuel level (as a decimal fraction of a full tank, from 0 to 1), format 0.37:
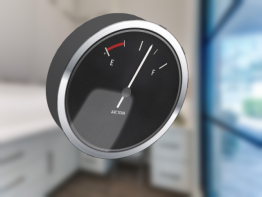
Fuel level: 0.625
